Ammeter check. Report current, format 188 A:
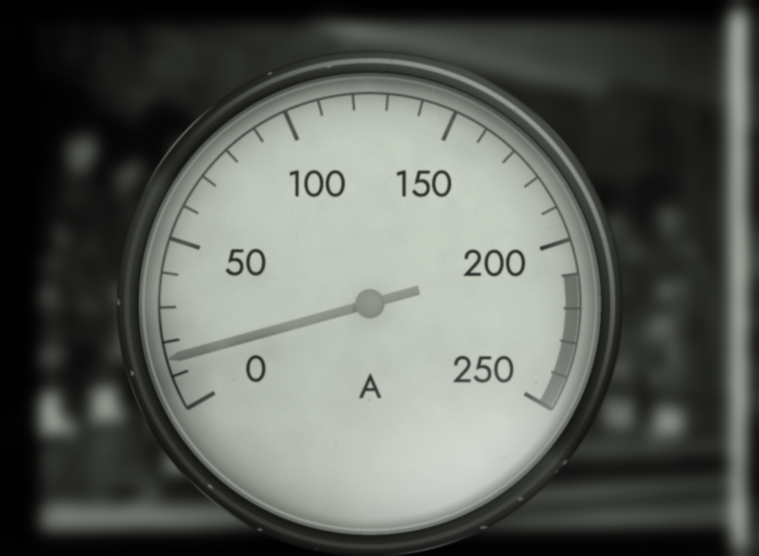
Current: 15 A
